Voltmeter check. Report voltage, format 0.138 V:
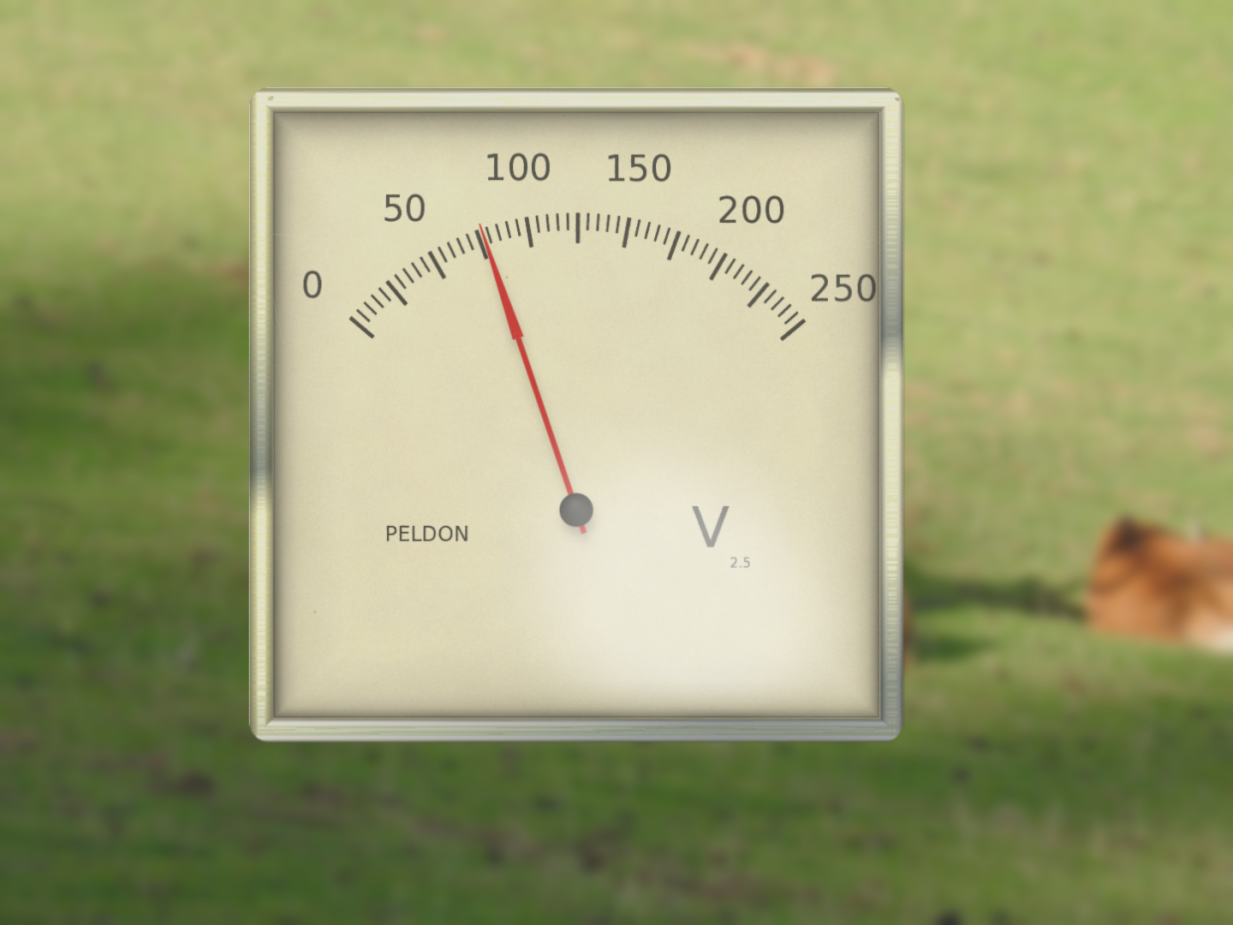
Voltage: 77.5 V
